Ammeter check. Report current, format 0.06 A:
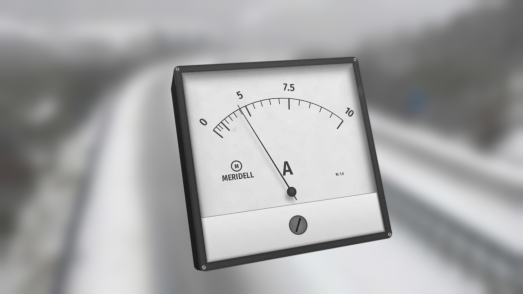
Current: 4.5 A
